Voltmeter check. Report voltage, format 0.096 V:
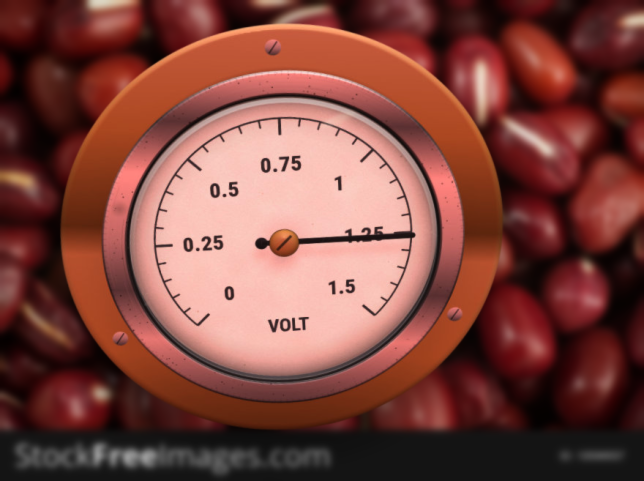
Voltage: 1.25 V
